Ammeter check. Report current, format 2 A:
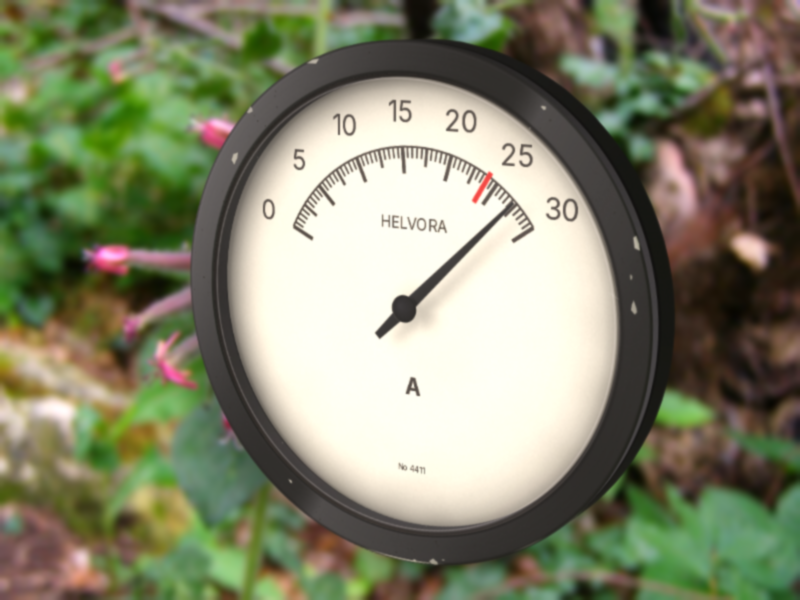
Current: 27.5 A
